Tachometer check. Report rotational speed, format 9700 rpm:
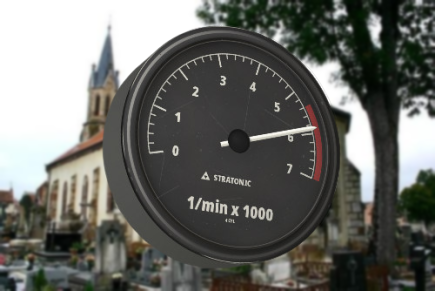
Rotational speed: 5900 rpm
